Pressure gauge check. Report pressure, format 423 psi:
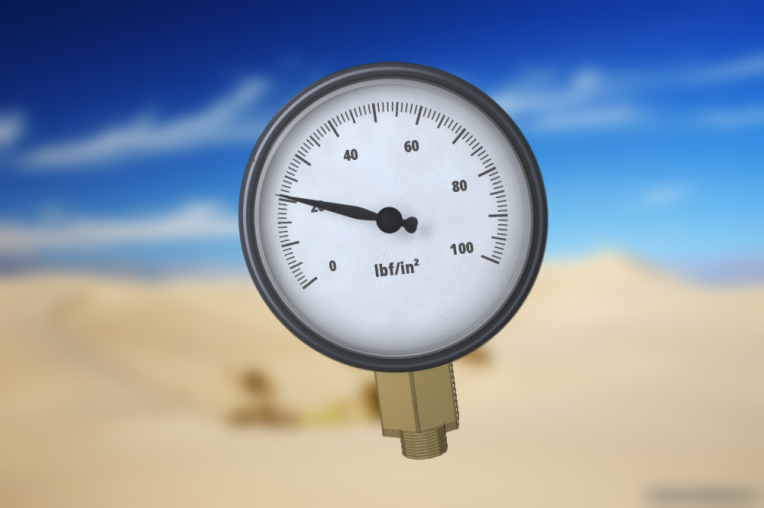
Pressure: 21 psi
